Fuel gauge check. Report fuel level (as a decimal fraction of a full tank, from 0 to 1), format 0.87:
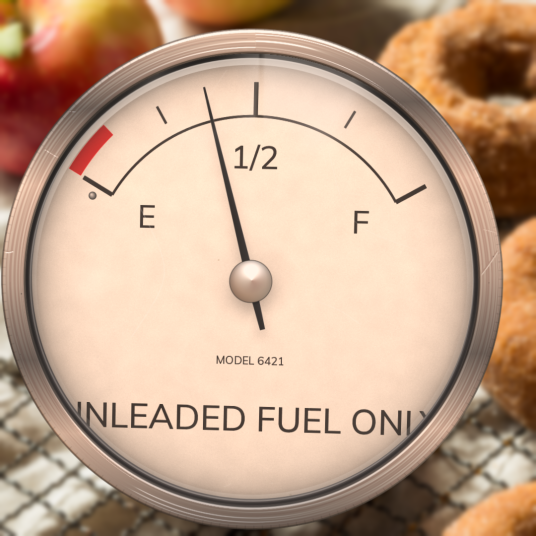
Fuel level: 0.375
